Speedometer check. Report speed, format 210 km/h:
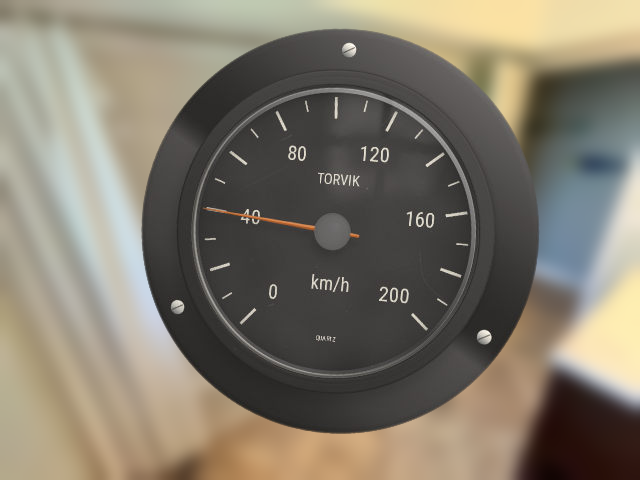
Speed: 40 km/h
